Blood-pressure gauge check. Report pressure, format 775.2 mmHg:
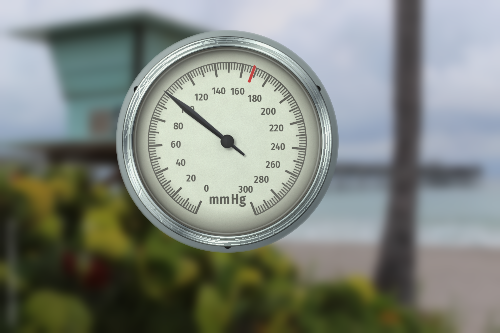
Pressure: 100 mmHg
